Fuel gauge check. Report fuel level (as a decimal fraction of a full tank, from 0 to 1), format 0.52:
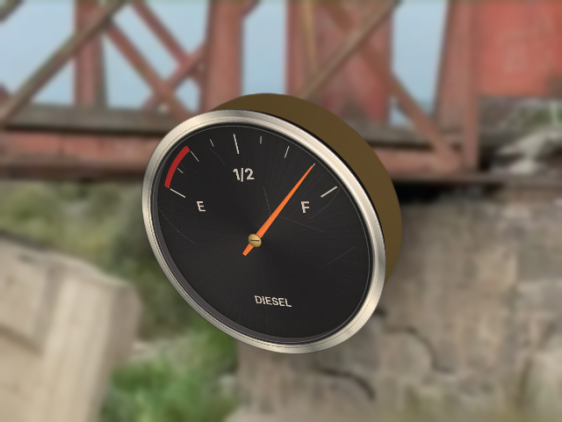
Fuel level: 0.875
